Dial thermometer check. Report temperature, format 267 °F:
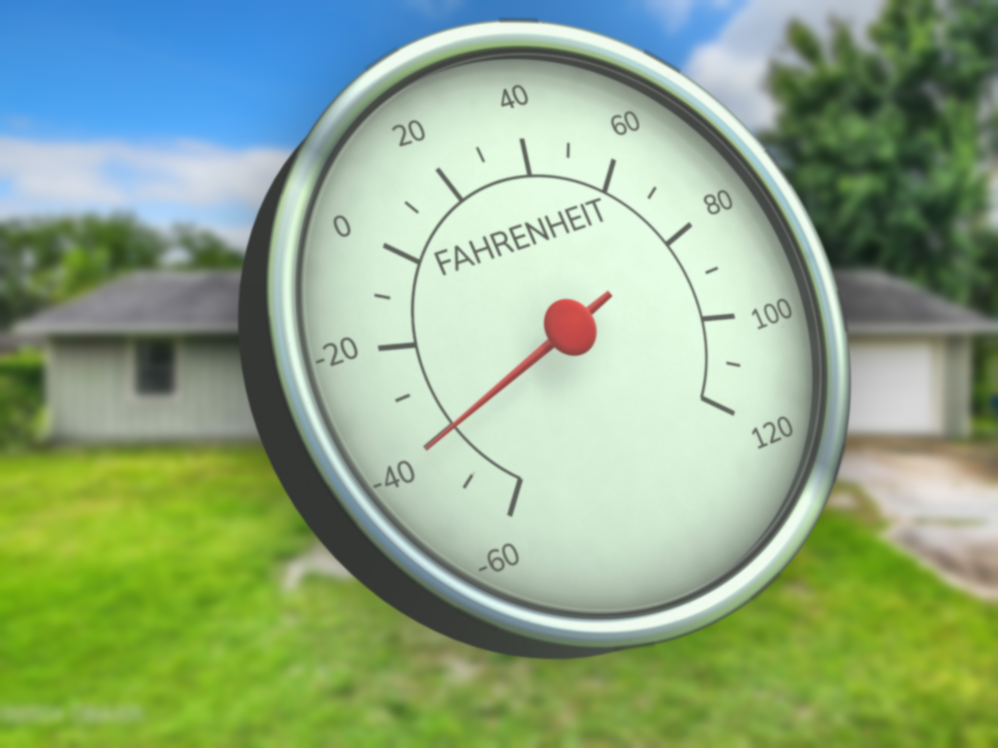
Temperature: -40 °F
